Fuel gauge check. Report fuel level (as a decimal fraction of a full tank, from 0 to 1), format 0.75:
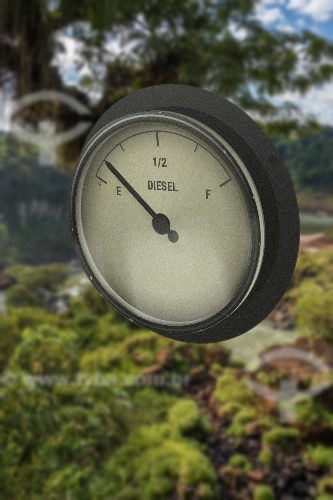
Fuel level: 0.125
